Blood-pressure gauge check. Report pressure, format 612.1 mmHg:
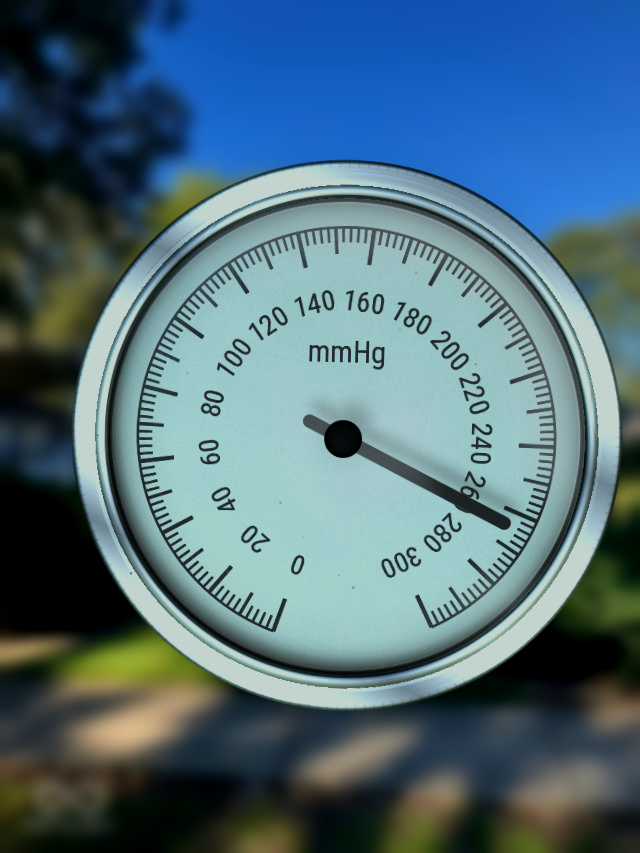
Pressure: 264 mmHg
